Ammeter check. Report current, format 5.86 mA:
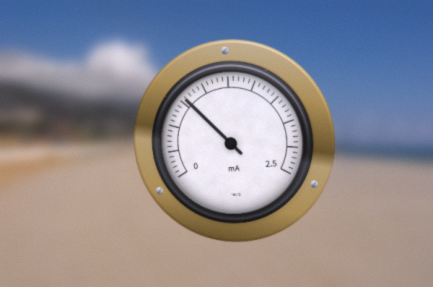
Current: 0.8 mA
